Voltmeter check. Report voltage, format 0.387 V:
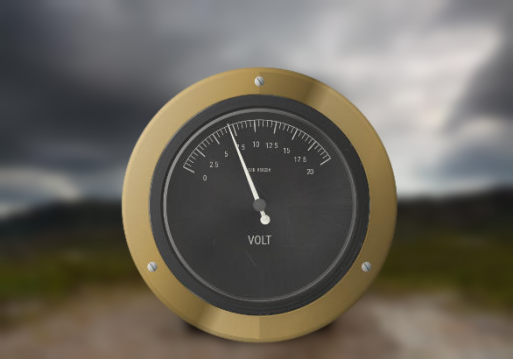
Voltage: 7 V
